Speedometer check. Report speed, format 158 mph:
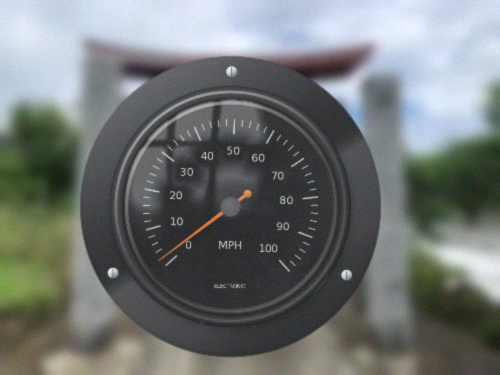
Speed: 2 mph
